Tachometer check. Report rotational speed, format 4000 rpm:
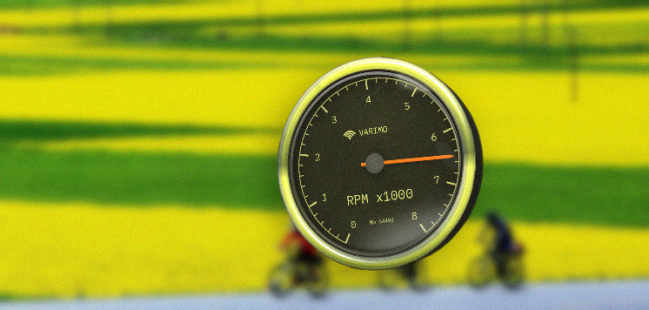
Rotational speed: 6500 rpm
